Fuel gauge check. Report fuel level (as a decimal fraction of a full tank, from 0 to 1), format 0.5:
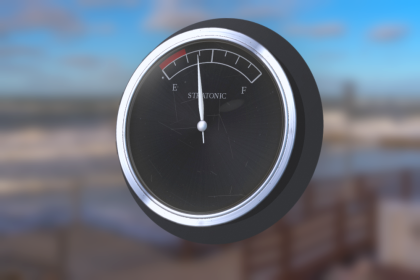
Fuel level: 0.375
